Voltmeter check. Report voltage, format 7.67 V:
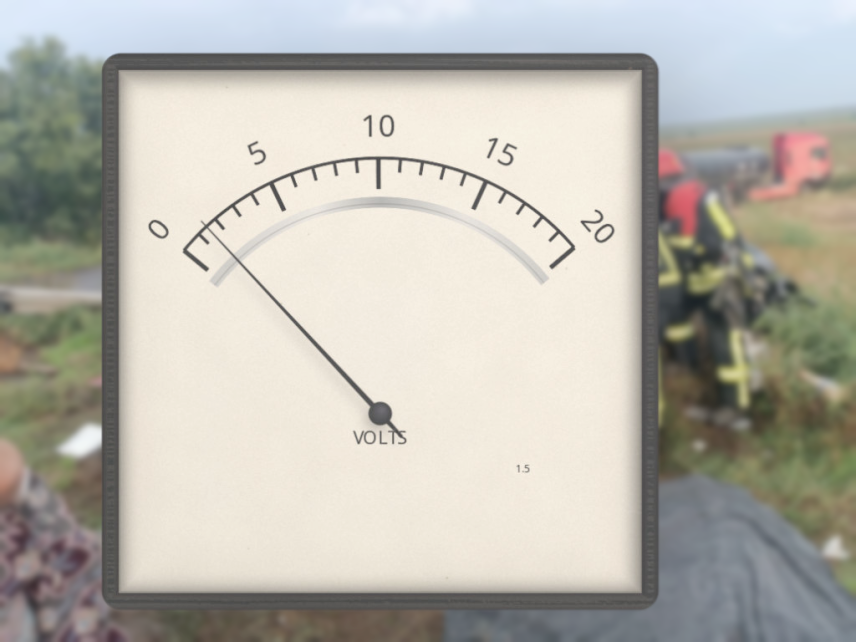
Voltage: 1.5 V
